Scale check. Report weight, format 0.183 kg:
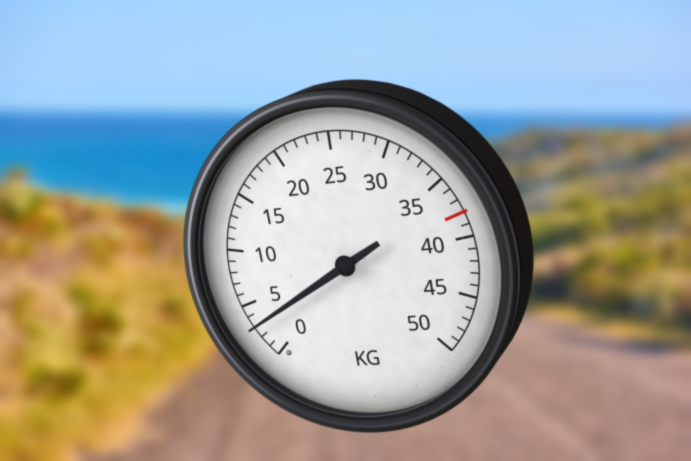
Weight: 3 kg
